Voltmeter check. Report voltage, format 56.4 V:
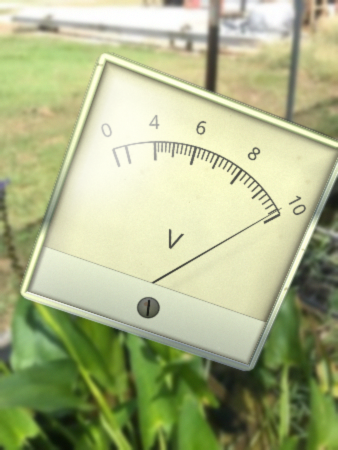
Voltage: 9.8 V
